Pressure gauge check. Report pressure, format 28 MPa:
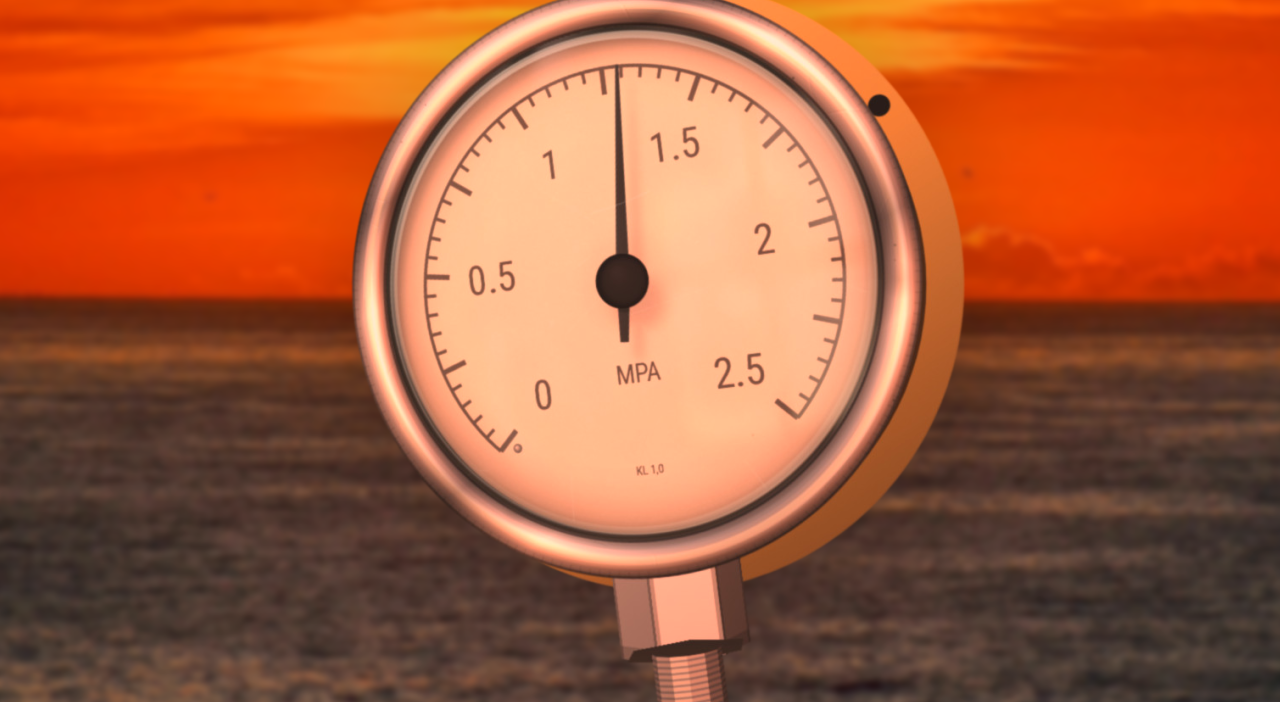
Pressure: 1.3 MPa
